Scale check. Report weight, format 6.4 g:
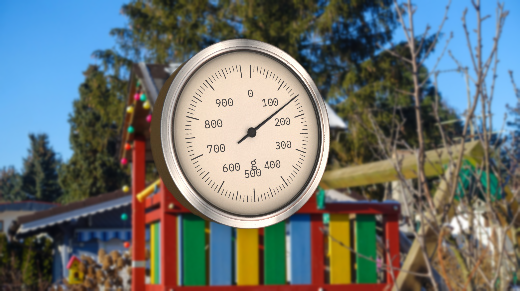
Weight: 150 g
